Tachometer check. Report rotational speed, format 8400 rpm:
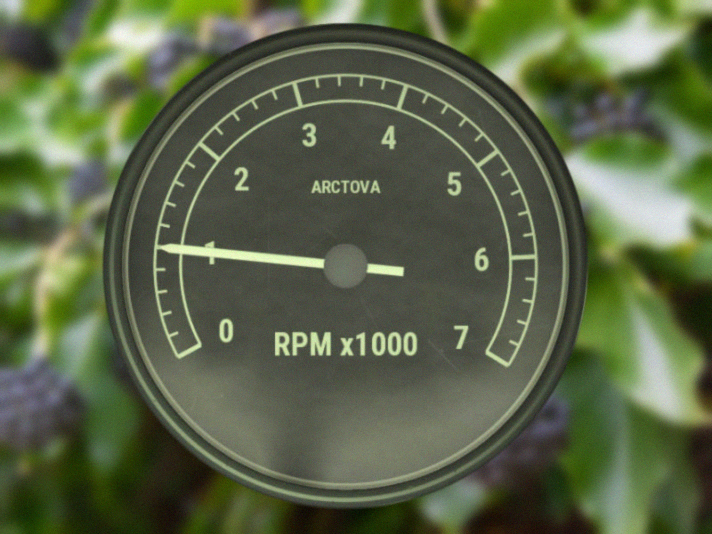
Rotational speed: 1000 rpm
